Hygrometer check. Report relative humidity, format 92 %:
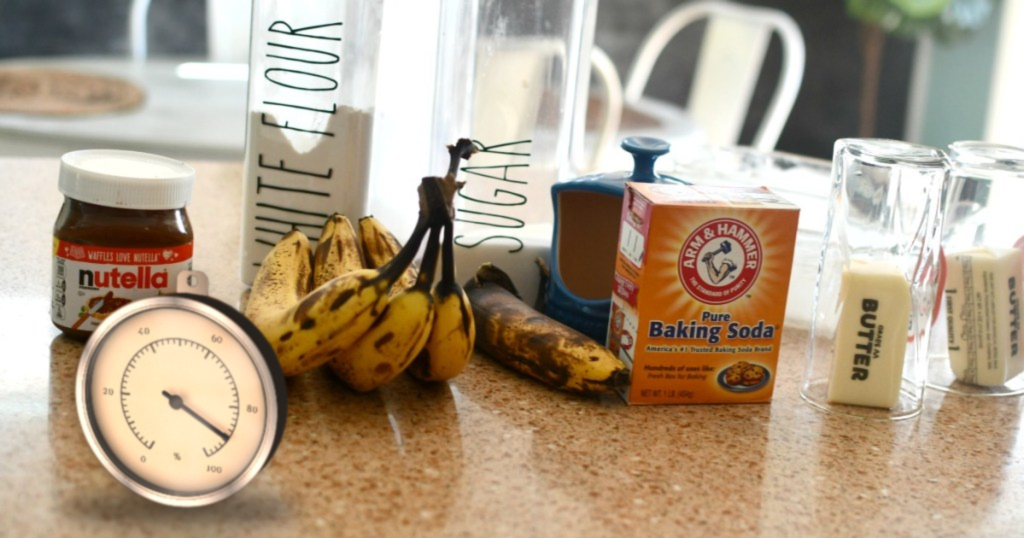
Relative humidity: 90 %
